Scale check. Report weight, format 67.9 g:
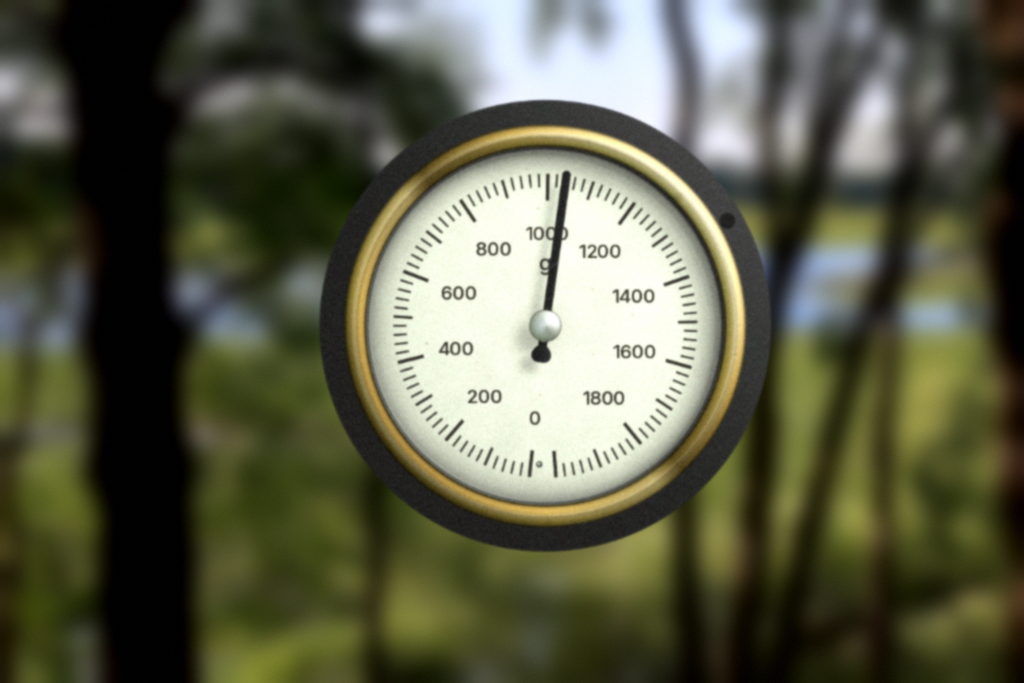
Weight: 1040 g
